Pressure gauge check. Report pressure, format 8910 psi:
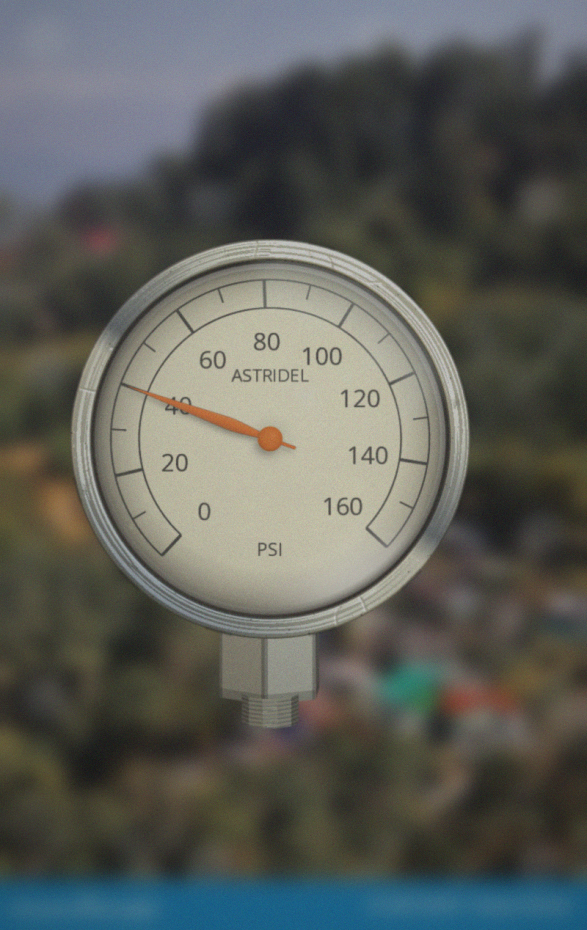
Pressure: 40 psi
